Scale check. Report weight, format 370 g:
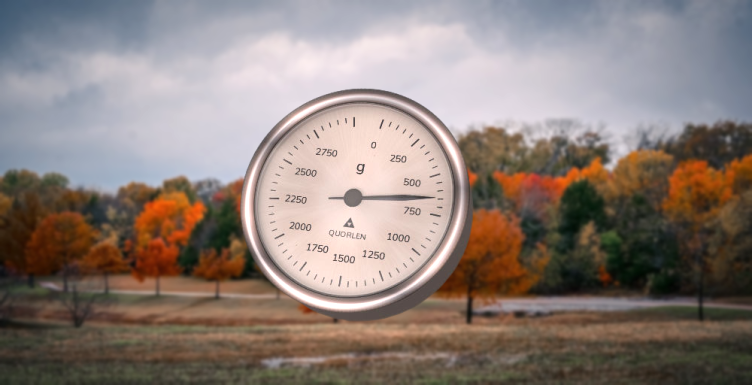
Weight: 650 g
